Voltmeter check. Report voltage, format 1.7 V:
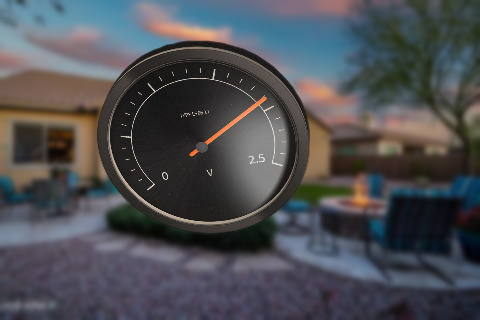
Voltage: 1.9 V
